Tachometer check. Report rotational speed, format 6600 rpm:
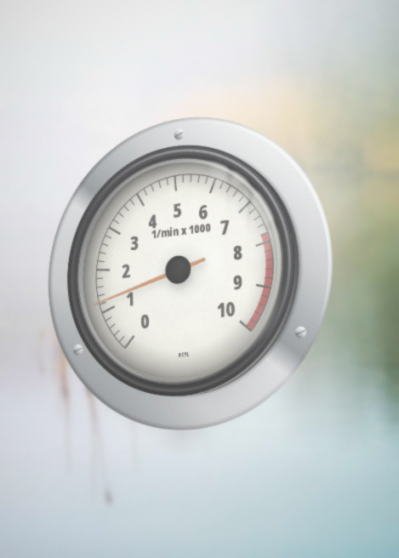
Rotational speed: 1200 rpm
